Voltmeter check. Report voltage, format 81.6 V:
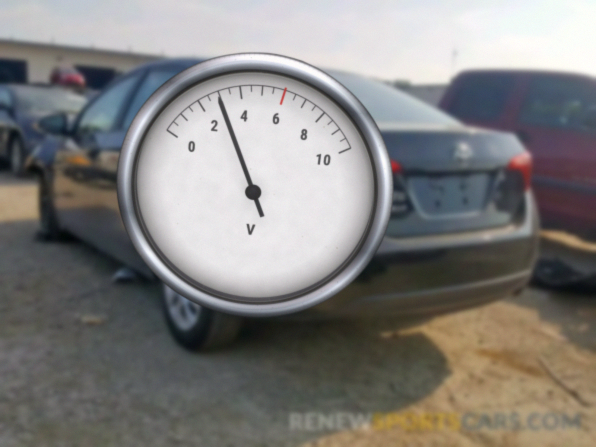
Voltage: 3 V
